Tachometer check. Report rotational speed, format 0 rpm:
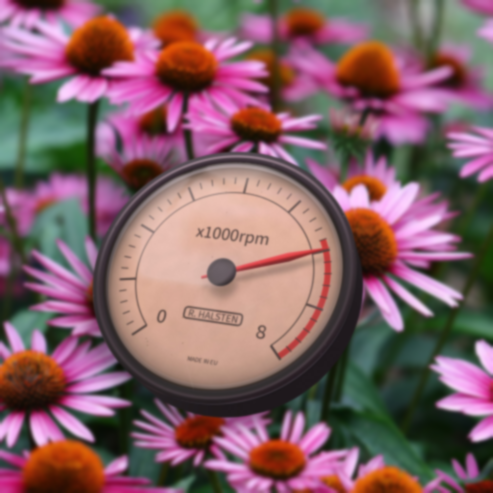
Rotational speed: 6000 rpm
